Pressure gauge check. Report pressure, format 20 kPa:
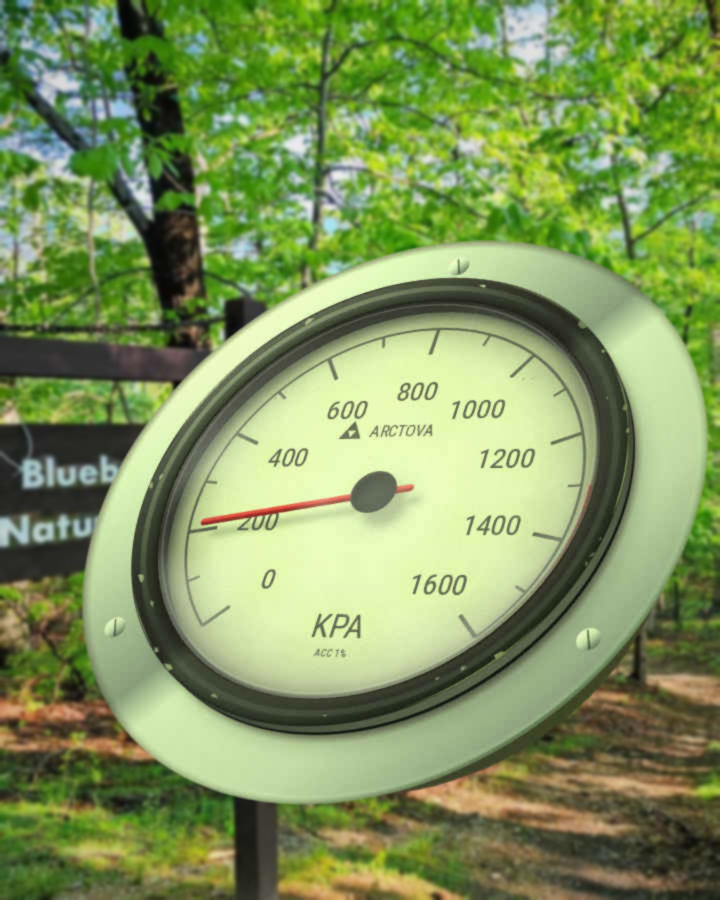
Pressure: 200 kPa
